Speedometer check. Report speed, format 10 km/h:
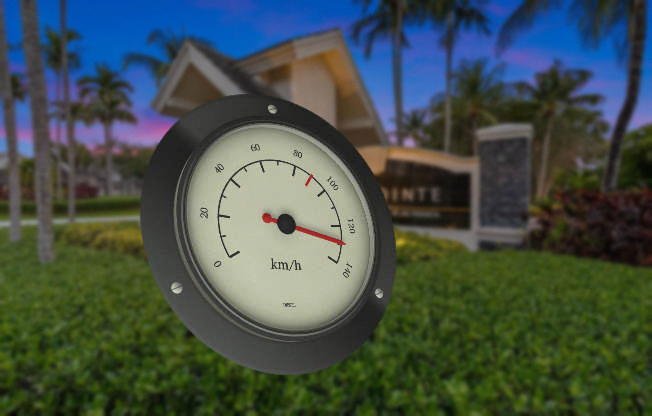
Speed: 130 km/h
